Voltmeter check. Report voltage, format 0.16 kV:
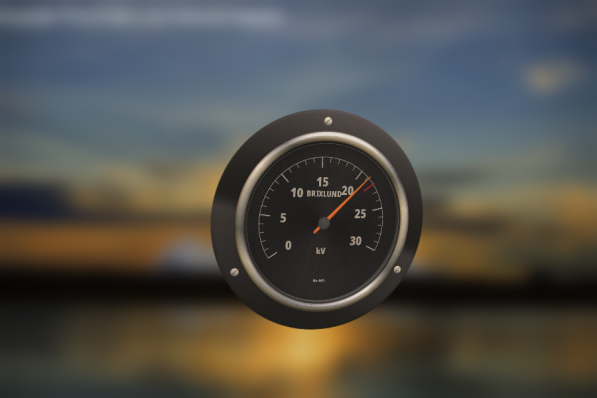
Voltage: 21 kV
